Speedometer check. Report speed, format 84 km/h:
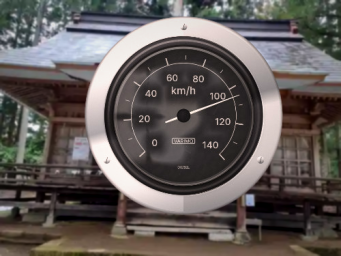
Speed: 105 km/h
